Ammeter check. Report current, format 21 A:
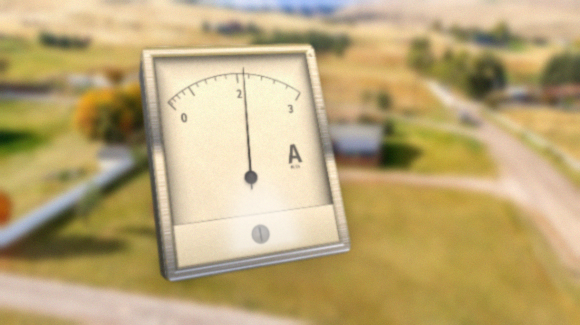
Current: 2.1 A
